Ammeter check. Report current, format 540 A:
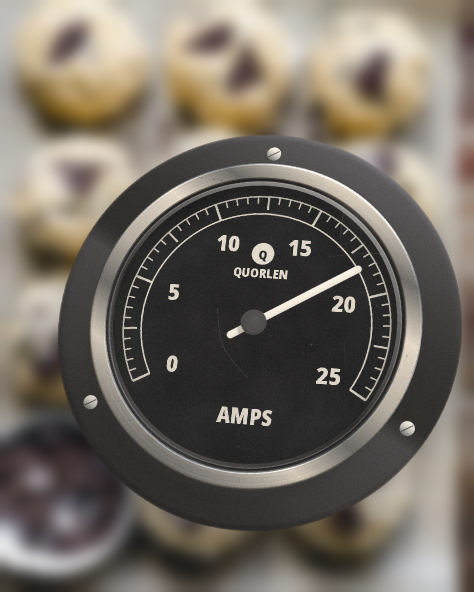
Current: 18.5 A
